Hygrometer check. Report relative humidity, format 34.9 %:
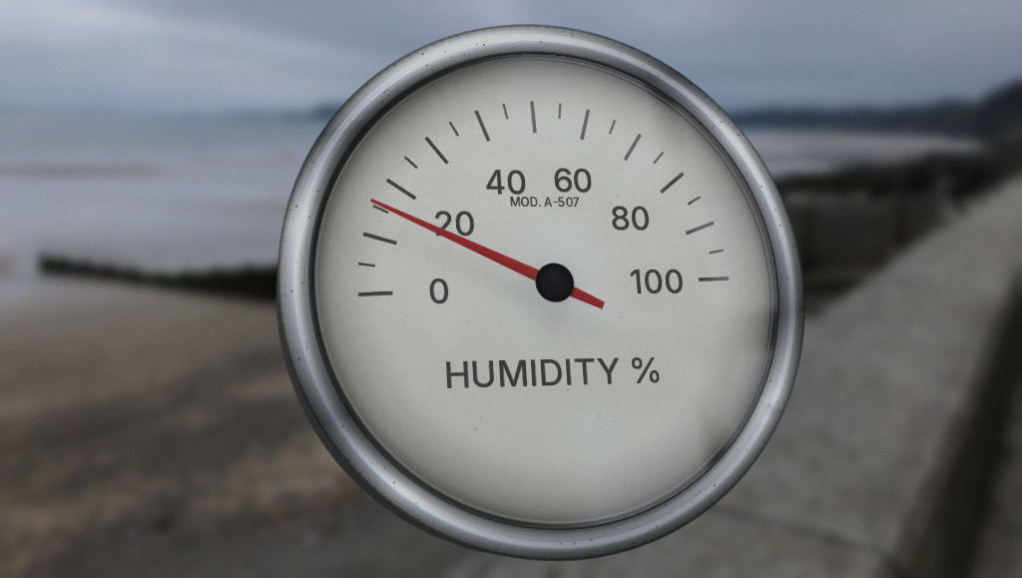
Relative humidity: 15 %
